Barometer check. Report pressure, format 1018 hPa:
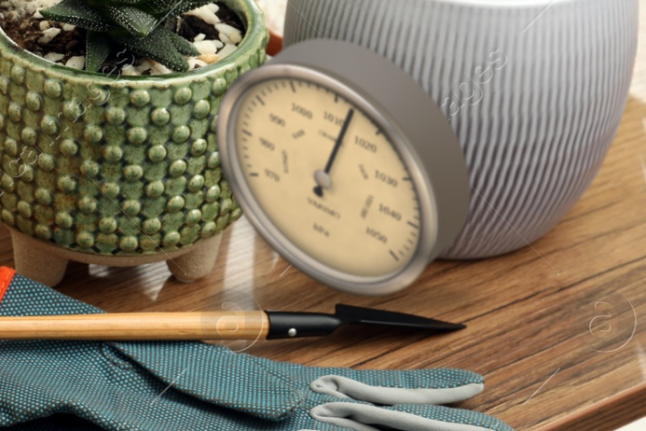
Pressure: 1014 hPa
